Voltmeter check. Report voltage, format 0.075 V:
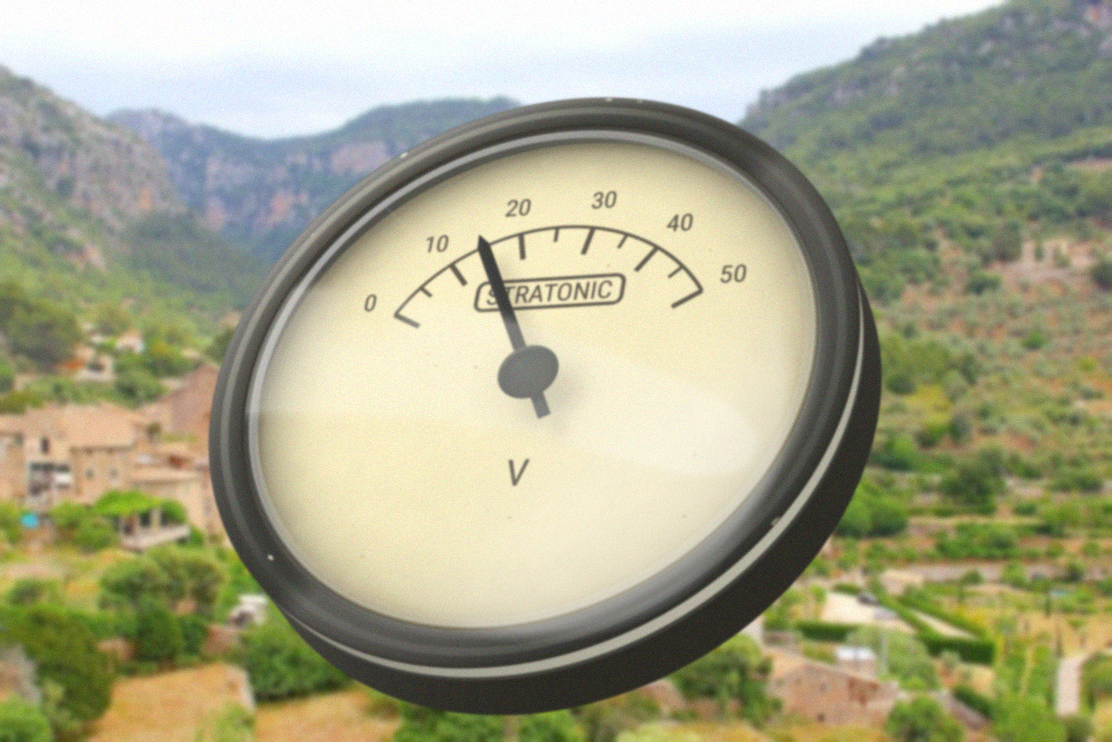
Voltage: 15 V
